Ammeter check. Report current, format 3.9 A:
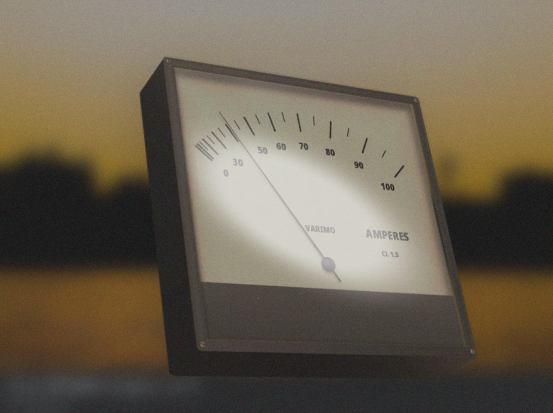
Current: 40 A
